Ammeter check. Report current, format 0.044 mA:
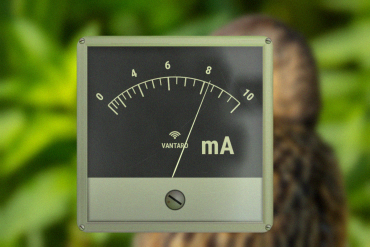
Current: 8.25 mA
